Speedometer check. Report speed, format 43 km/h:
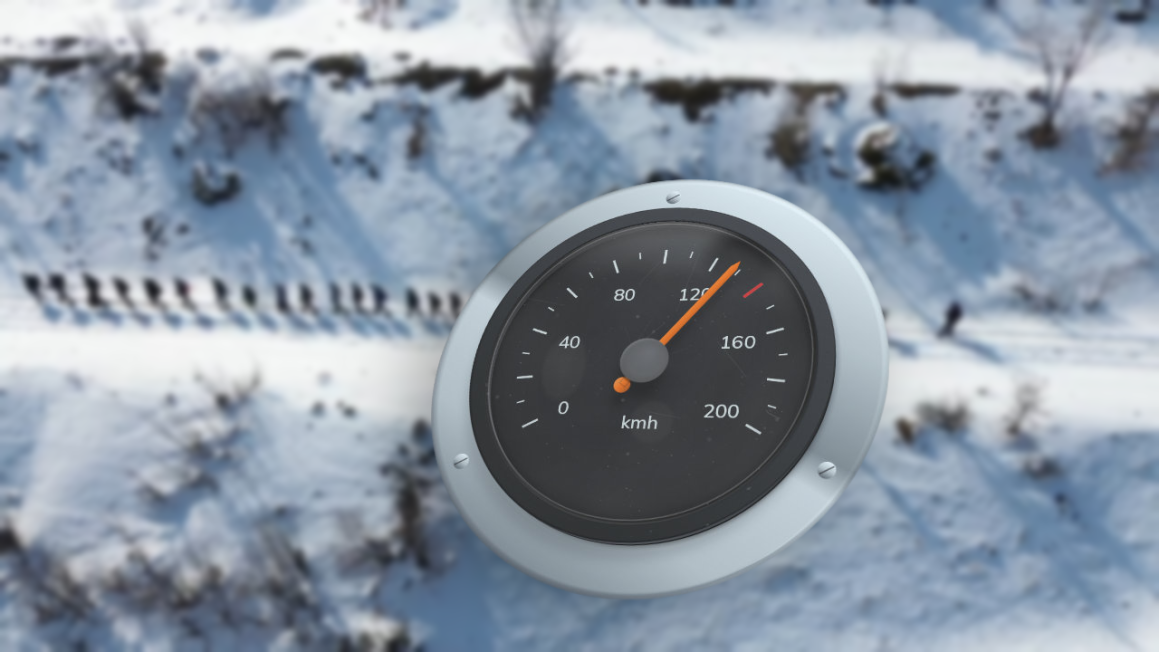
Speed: 130 km/h
